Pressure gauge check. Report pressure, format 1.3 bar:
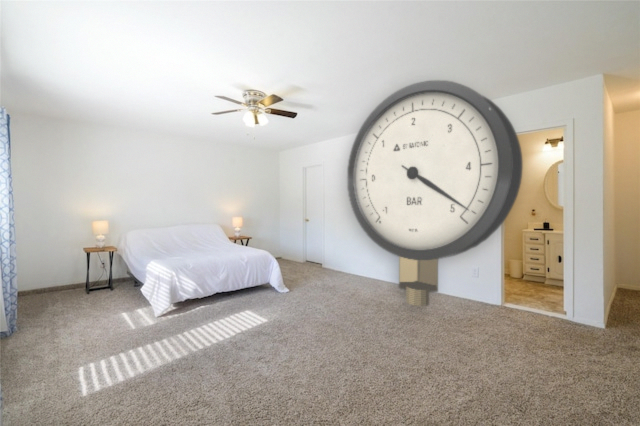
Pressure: 4.8 bar
